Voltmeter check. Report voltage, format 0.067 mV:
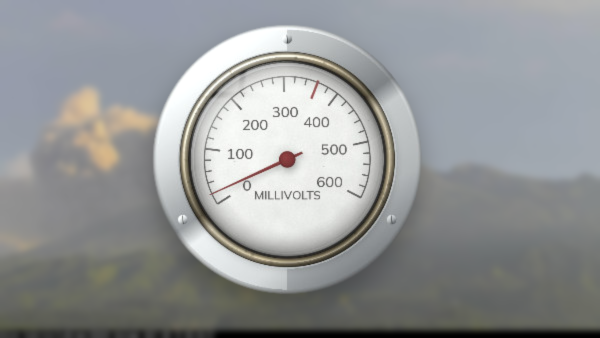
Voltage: 20 mV
